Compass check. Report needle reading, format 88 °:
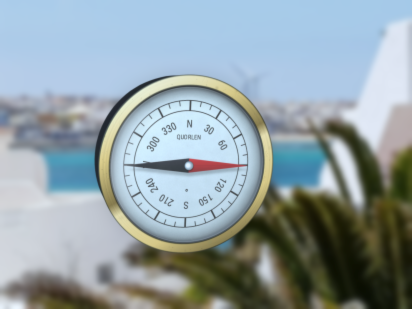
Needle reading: 90 °
